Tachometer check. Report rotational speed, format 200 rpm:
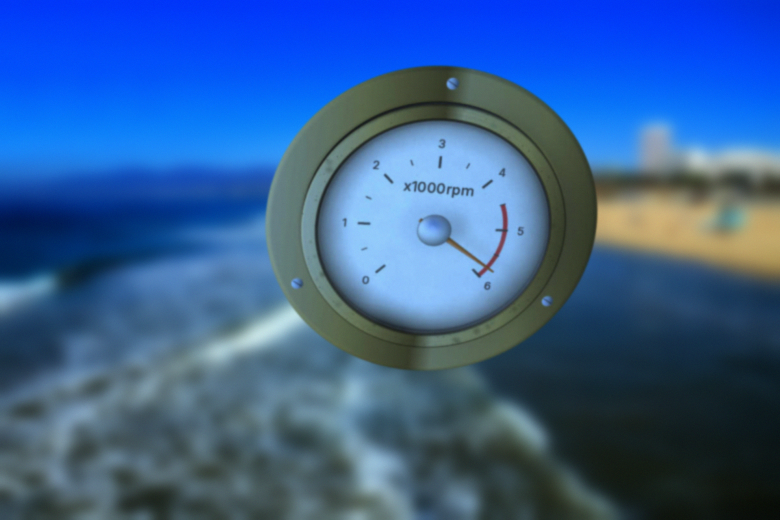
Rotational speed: 5750 rpm
